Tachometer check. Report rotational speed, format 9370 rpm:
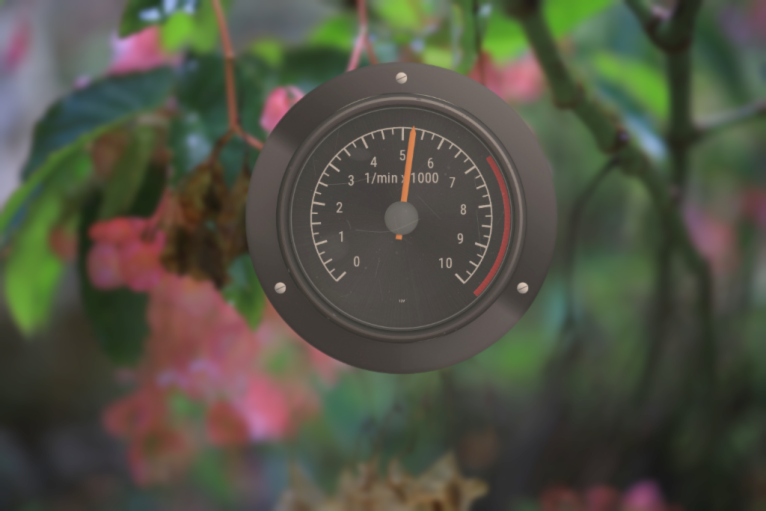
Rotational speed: 5250 rpm
